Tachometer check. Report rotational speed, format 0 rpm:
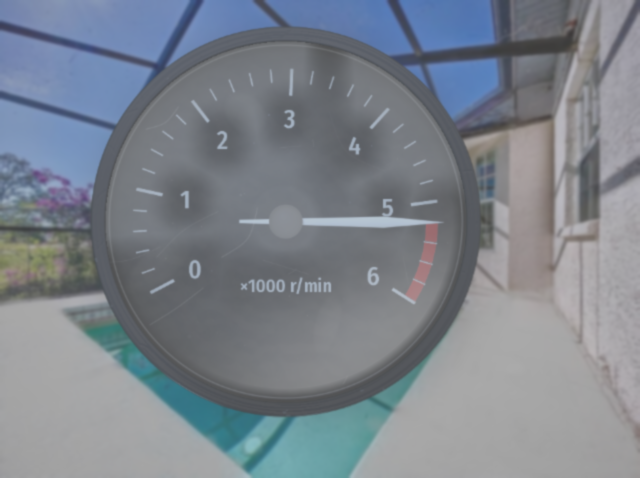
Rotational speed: 5200 rpm
